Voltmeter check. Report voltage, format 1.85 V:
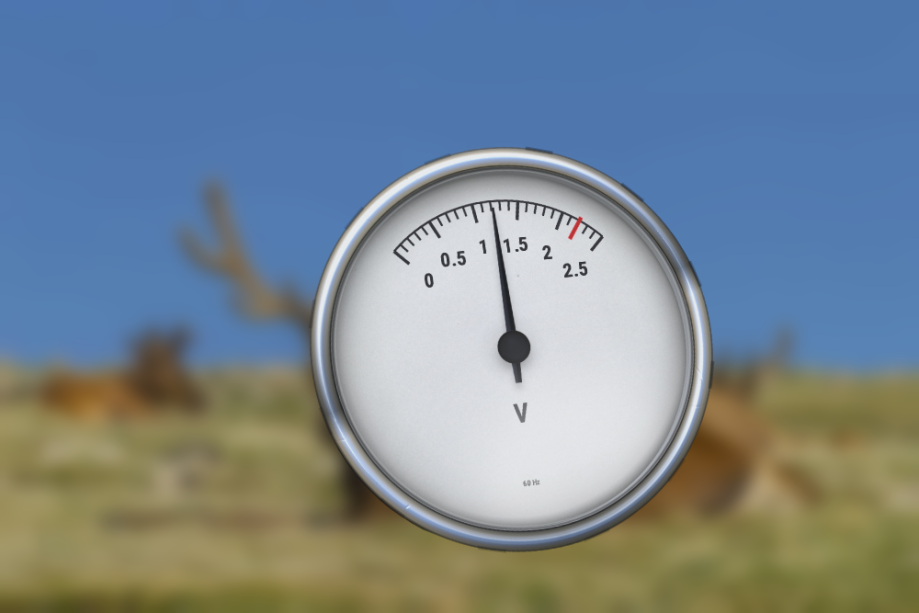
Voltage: 1.2 V
